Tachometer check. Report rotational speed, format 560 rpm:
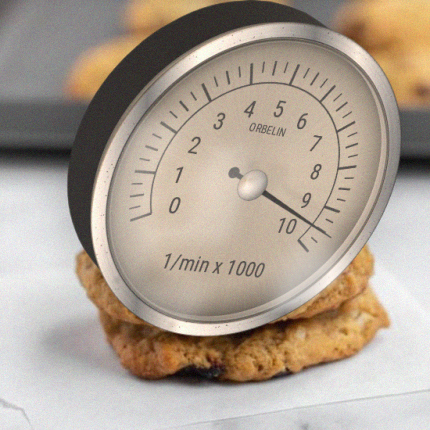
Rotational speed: 9500 rpm
